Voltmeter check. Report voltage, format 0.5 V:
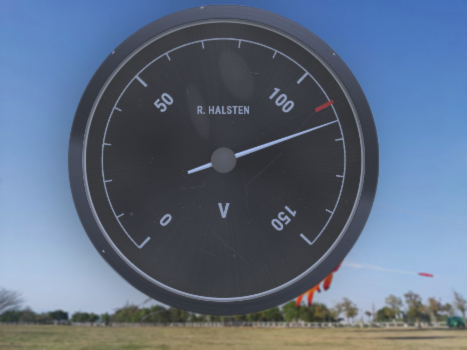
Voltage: 115 V
